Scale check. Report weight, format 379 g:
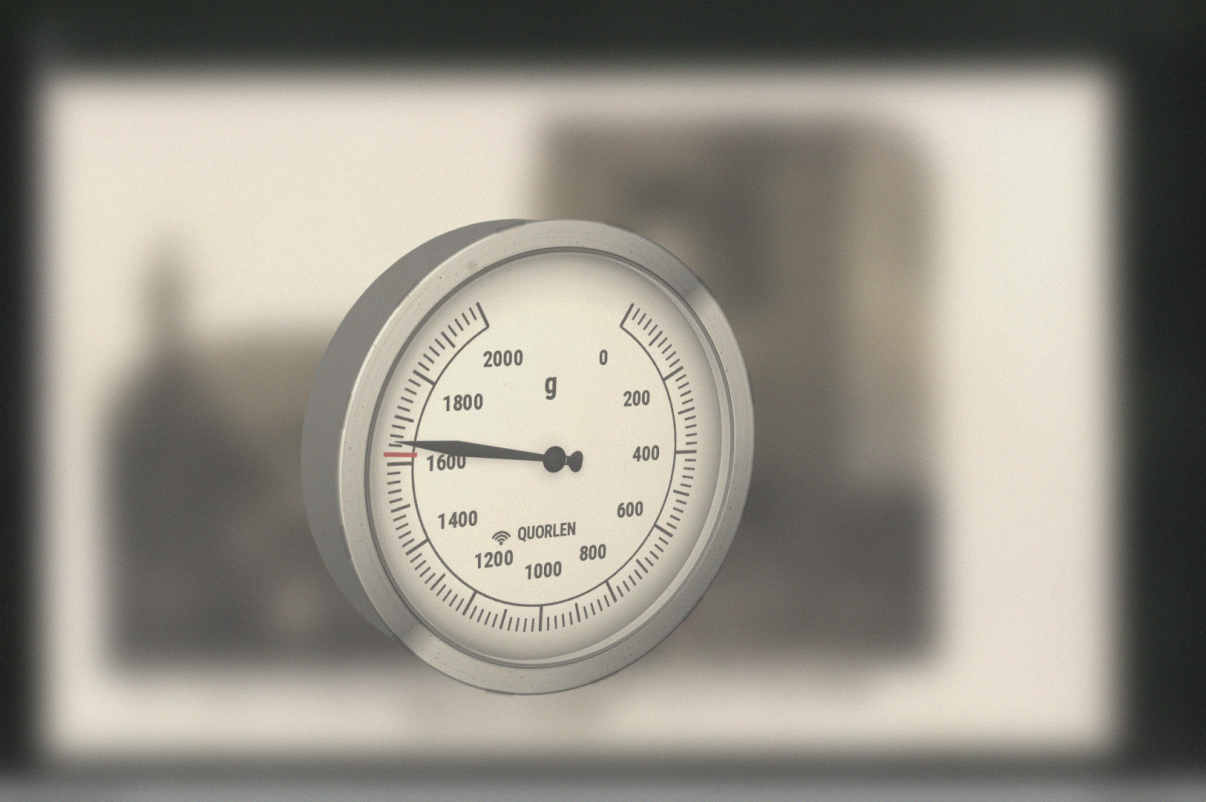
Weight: 1650 g
